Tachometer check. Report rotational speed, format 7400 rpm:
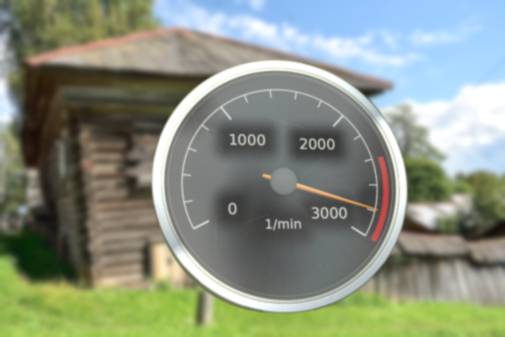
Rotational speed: 2800 rpm
